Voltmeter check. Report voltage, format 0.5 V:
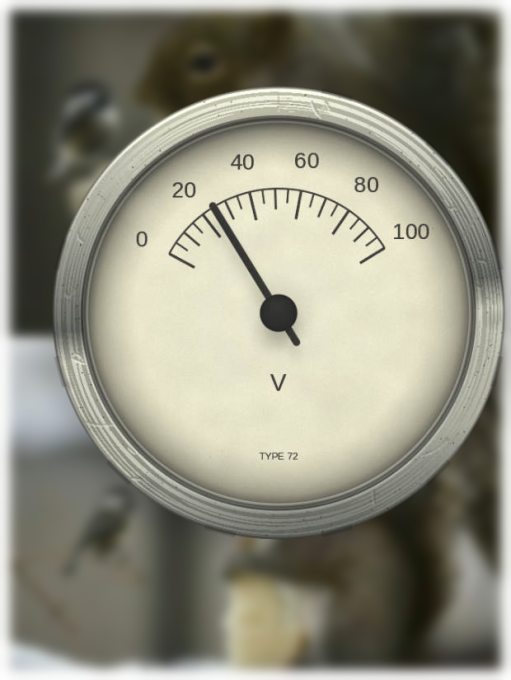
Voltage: 25 V
